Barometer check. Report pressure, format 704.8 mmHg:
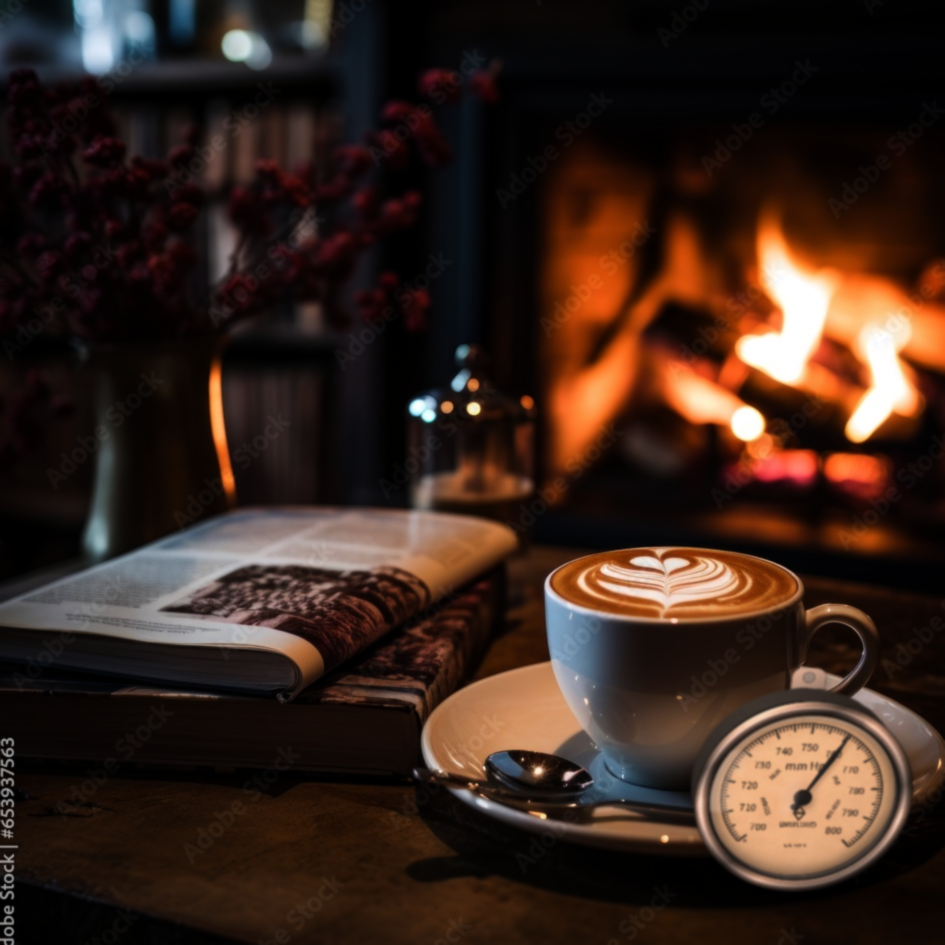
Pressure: 760 mmHg
